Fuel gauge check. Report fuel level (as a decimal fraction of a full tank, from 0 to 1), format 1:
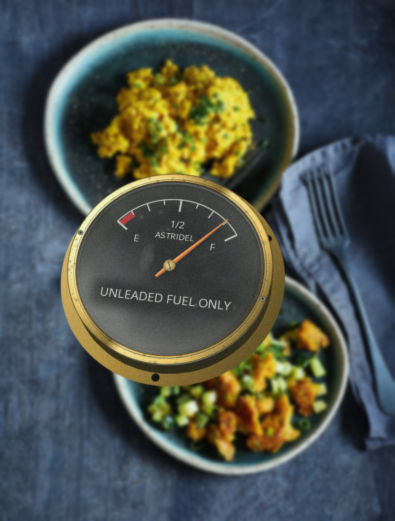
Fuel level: 0.875
